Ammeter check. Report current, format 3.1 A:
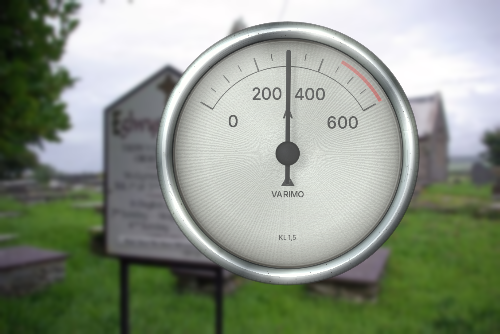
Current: 300 A
